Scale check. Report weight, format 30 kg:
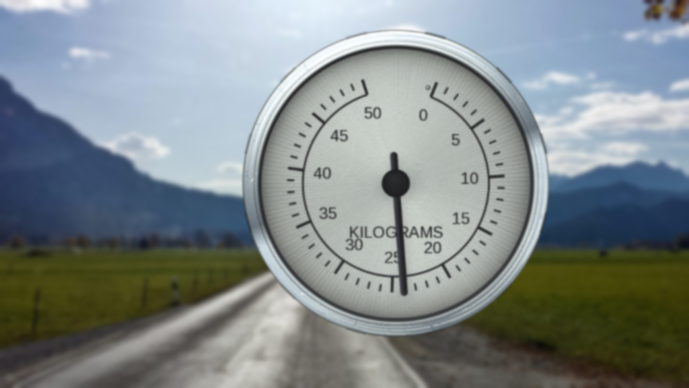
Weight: 24 kg
